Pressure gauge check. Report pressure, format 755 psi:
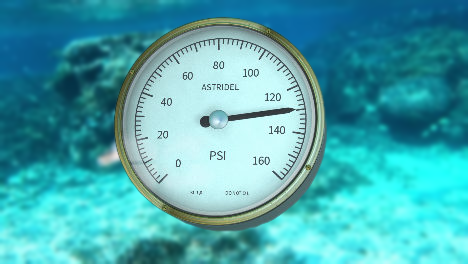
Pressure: 130 psi
